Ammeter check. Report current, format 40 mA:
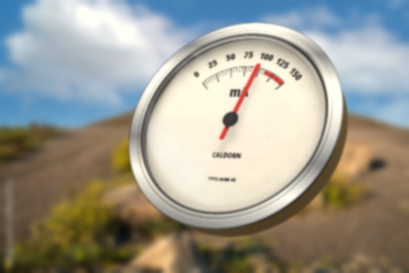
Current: 100 mA
